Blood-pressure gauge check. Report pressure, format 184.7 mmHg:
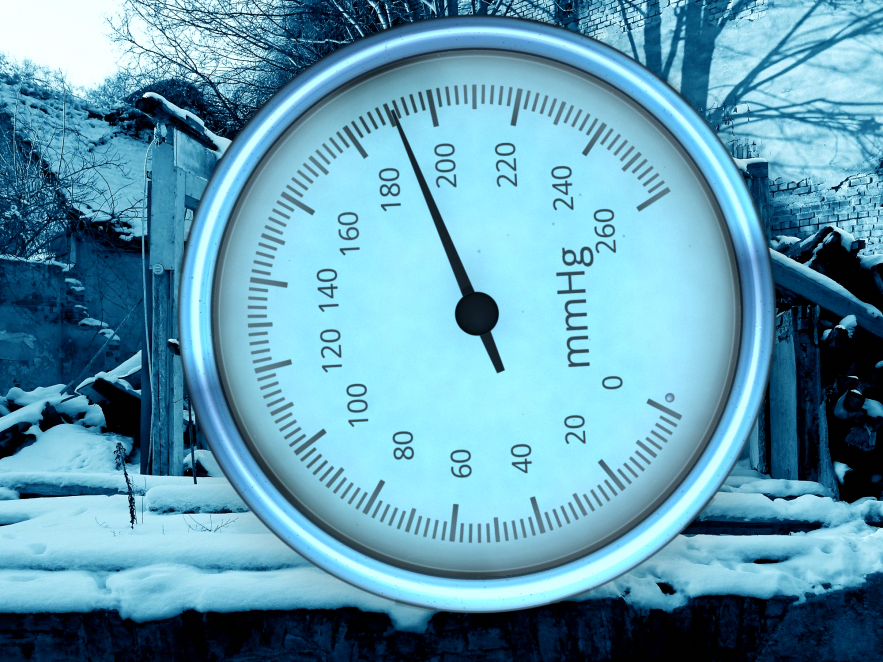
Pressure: 191 mmHg
